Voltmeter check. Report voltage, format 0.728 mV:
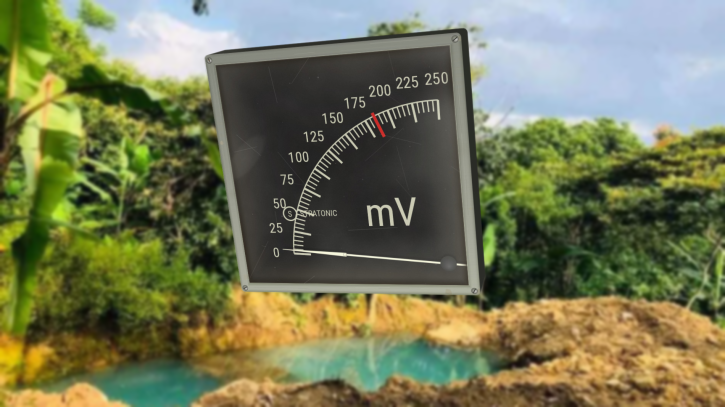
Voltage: 5 mV
